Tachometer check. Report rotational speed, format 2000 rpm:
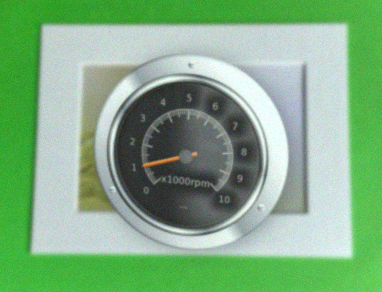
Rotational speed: 1000 rpm
